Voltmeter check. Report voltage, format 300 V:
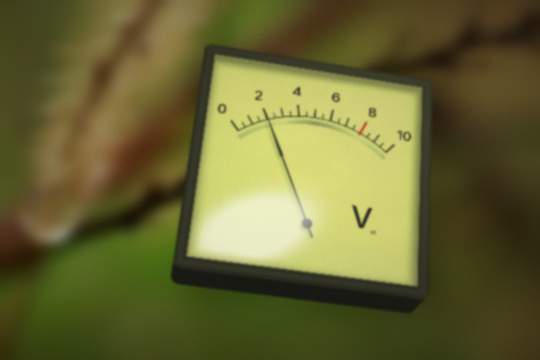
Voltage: 2 V
